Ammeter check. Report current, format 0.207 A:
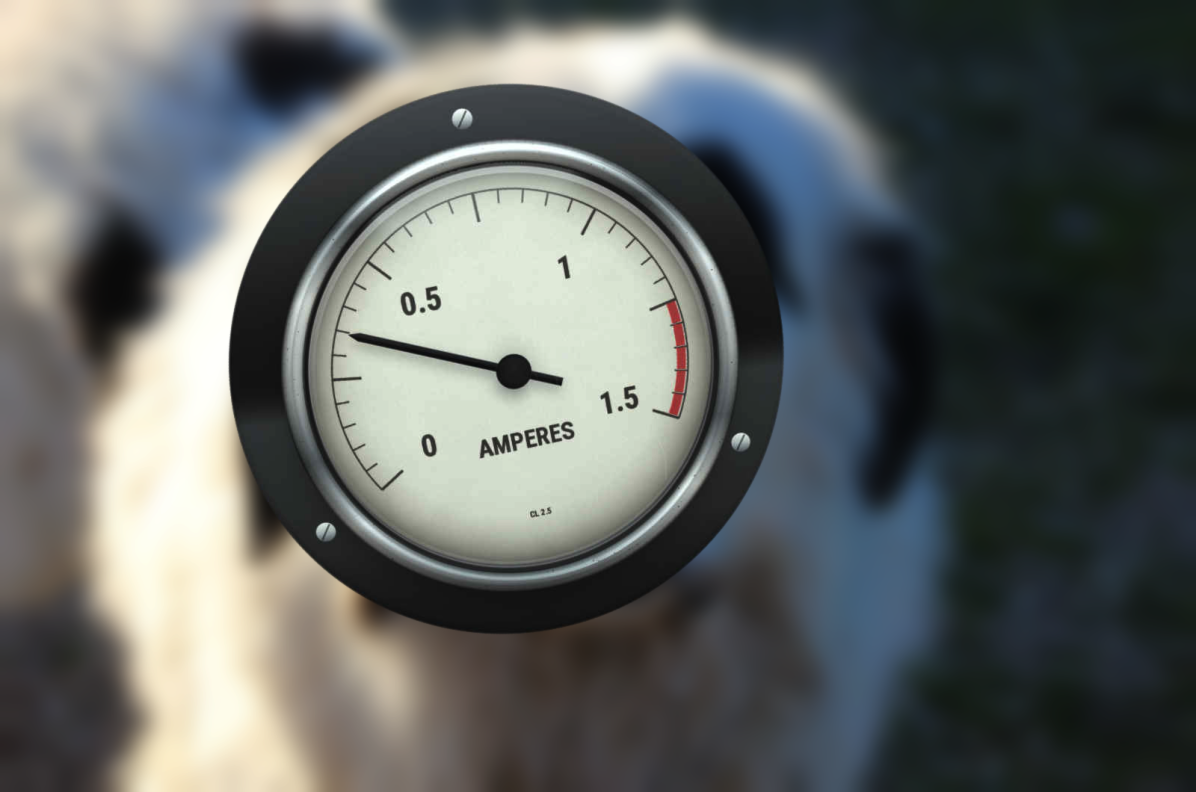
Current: 0.35 A
